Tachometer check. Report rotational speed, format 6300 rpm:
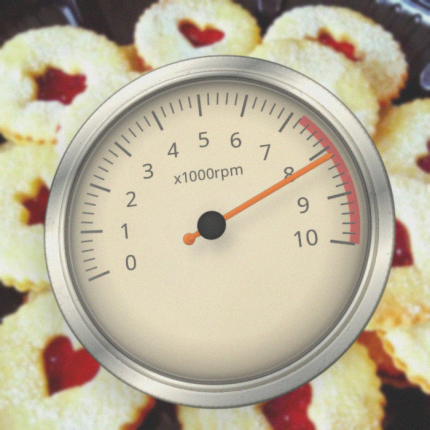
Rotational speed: 8200 rpm
